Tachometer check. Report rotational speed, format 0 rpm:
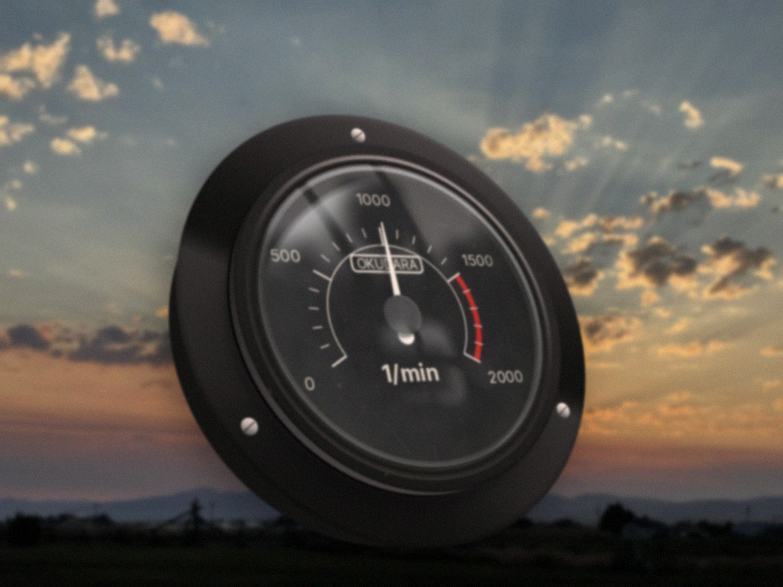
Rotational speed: 1000 rpm
